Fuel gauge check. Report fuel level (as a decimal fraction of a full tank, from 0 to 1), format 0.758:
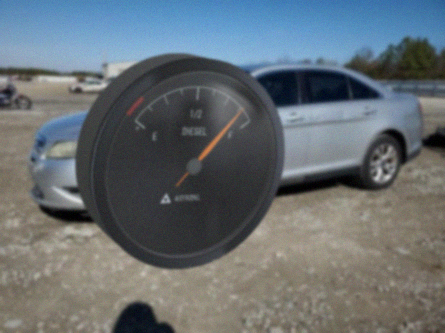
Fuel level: 0.875
